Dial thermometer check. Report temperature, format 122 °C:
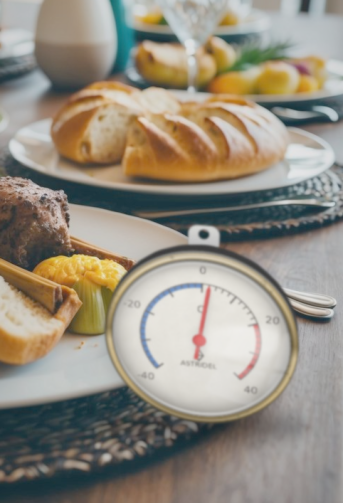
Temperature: 2 °C
